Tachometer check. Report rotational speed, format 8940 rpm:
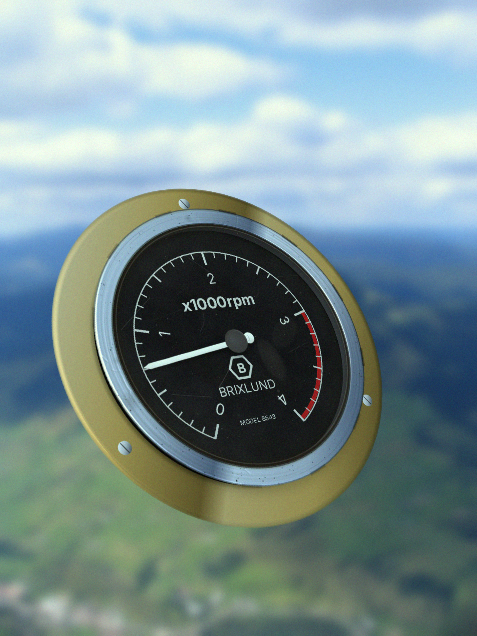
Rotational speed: 700 rpm
